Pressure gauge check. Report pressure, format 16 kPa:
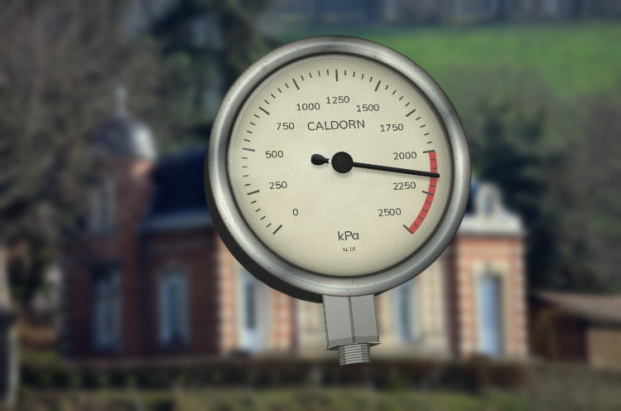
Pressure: 2150 kPa
